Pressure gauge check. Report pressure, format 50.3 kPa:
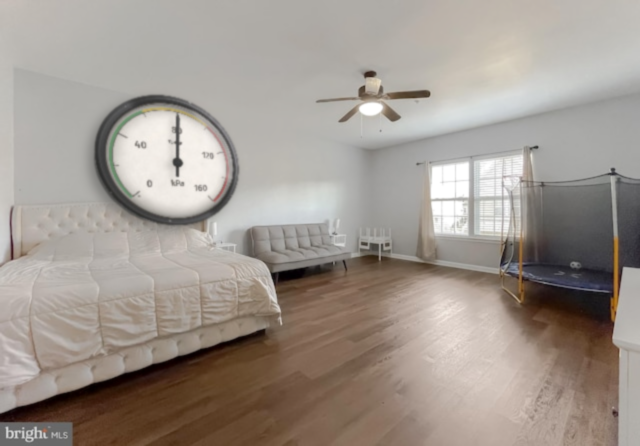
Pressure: 80 kPa
